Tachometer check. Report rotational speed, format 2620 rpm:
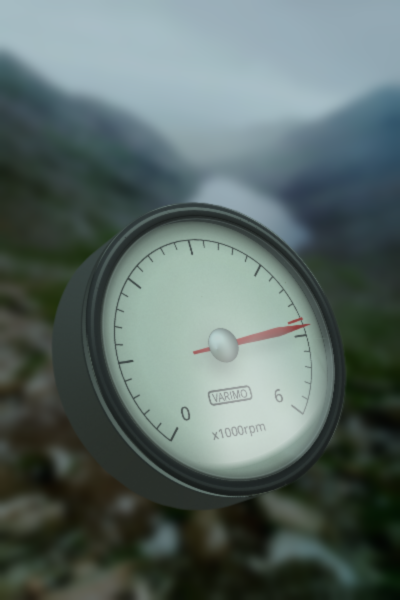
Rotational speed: 4900 rpm
